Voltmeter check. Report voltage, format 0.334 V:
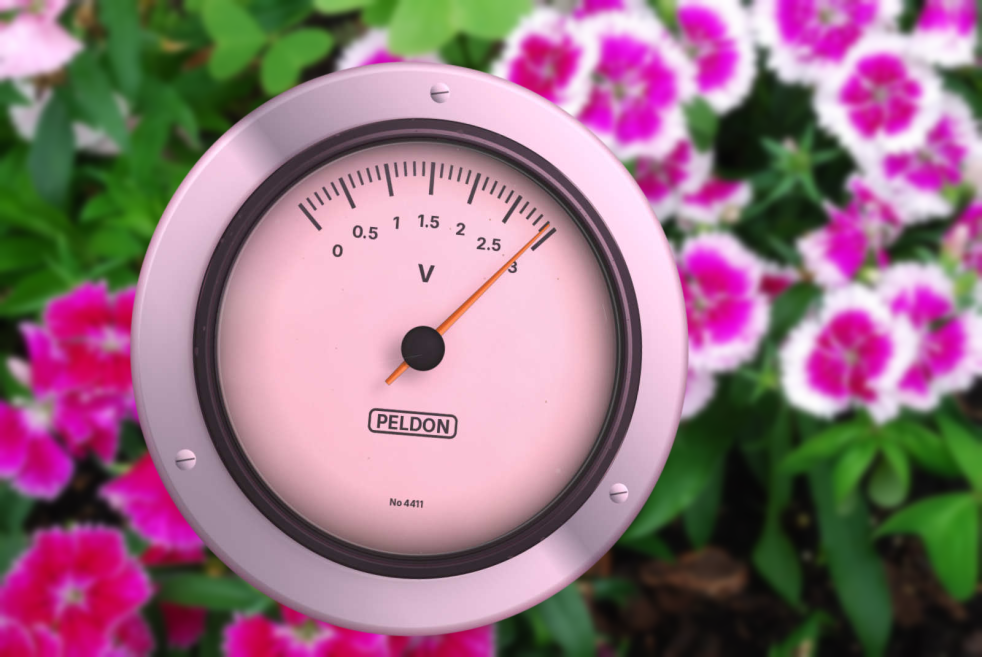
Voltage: 2.9 V
